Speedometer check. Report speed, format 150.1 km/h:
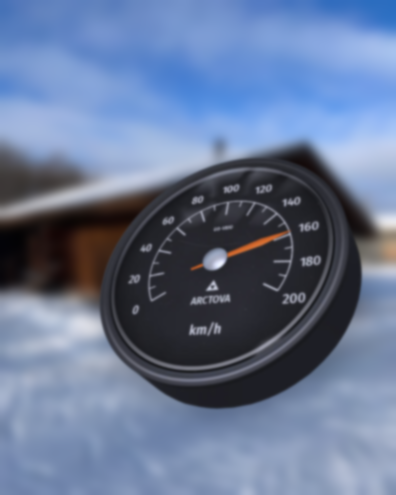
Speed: 160 km/h
